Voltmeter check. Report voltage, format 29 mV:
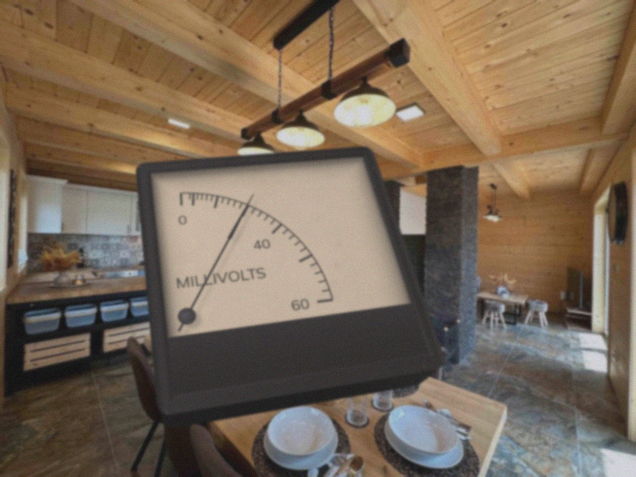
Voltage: 30 mV
